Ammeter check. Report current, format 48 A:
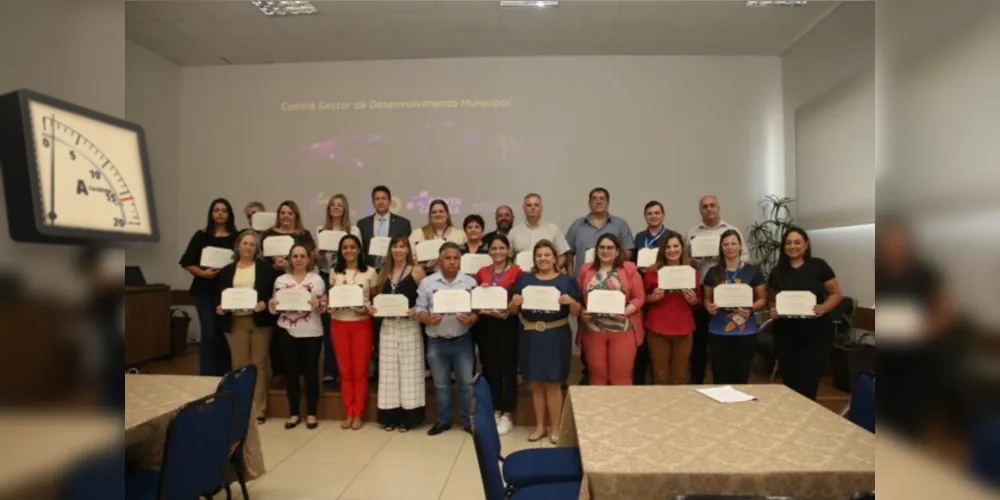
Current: 1 A
